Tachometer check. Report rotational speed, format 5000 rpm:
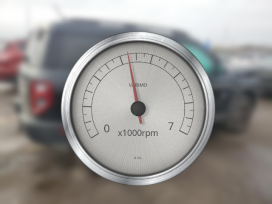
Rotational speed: 3250 rpm
